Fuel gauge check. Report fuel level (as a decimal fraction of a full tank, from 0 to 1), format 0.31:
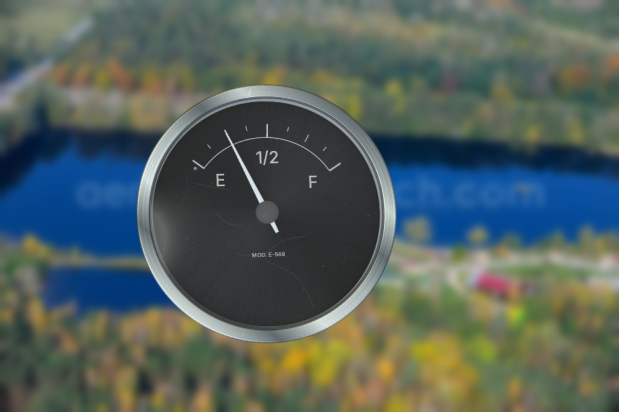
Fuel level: 0.25
